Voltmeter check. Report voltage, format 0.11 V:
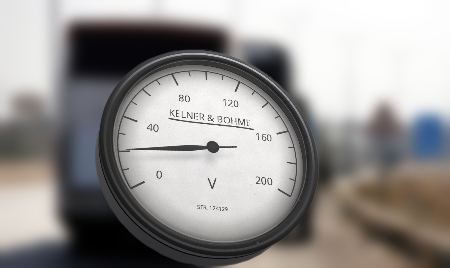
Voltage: 20 V
